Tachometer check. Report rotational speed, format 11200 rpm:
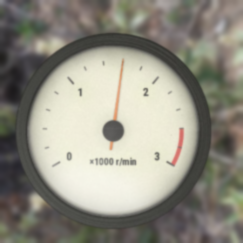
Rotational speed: 1600 rpm
